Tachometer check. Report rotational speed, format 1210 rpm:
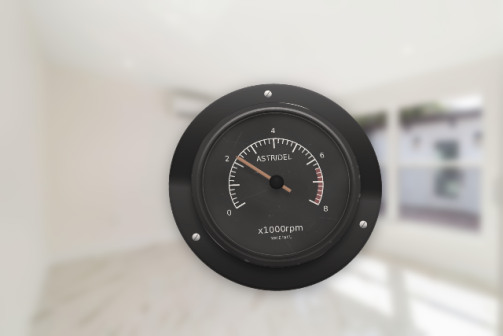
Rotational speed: 2200 rpm
